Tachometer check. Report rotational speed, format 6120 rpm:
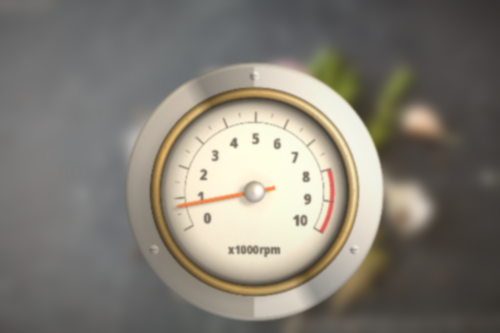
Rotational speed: 750 rpm
